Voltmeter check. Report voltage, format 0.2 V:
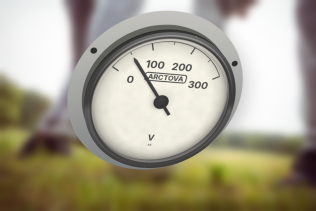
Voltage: 50 V
